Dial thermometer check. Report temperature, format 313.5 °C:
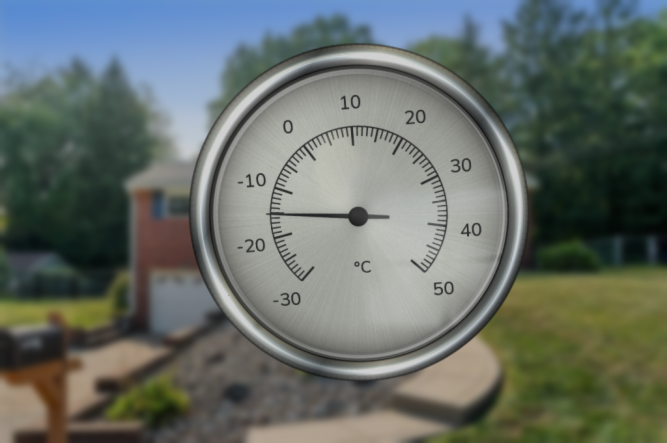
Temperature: -15 °C
